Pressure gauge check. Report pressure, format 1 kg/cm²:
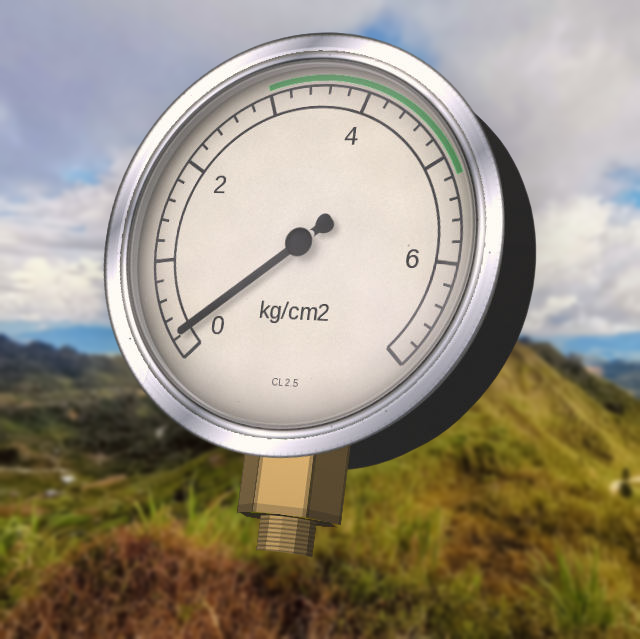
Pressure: 0.2 kg/cm²
